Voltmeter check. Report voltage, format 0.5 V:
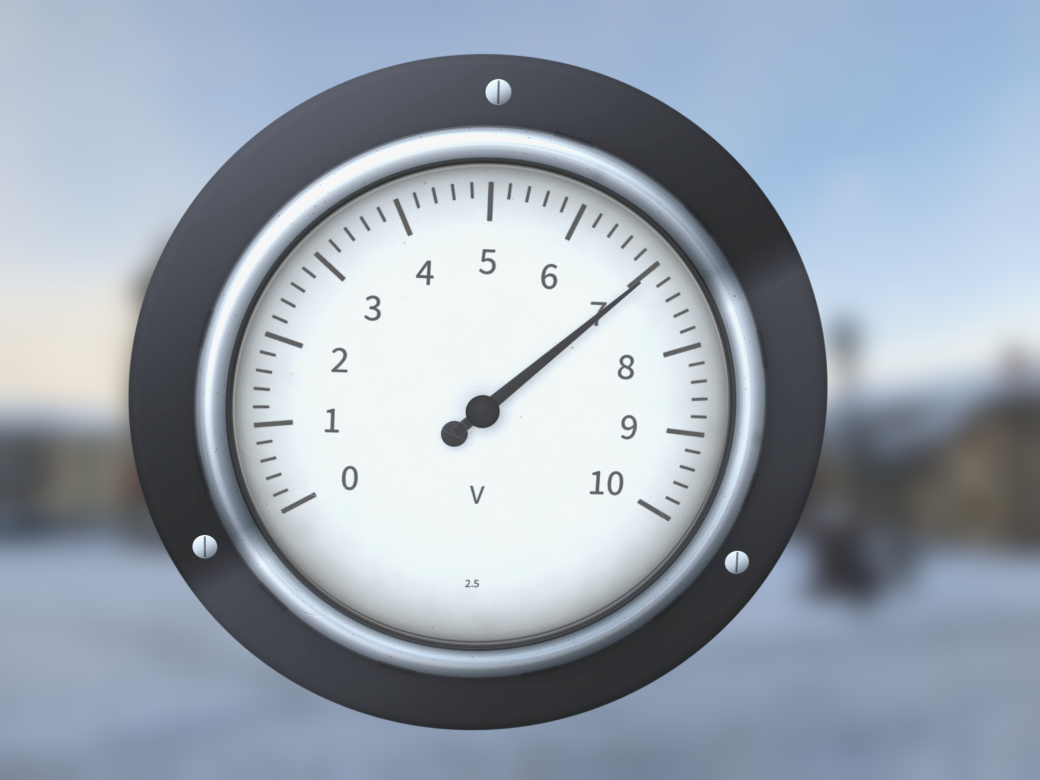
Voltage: 7 V
